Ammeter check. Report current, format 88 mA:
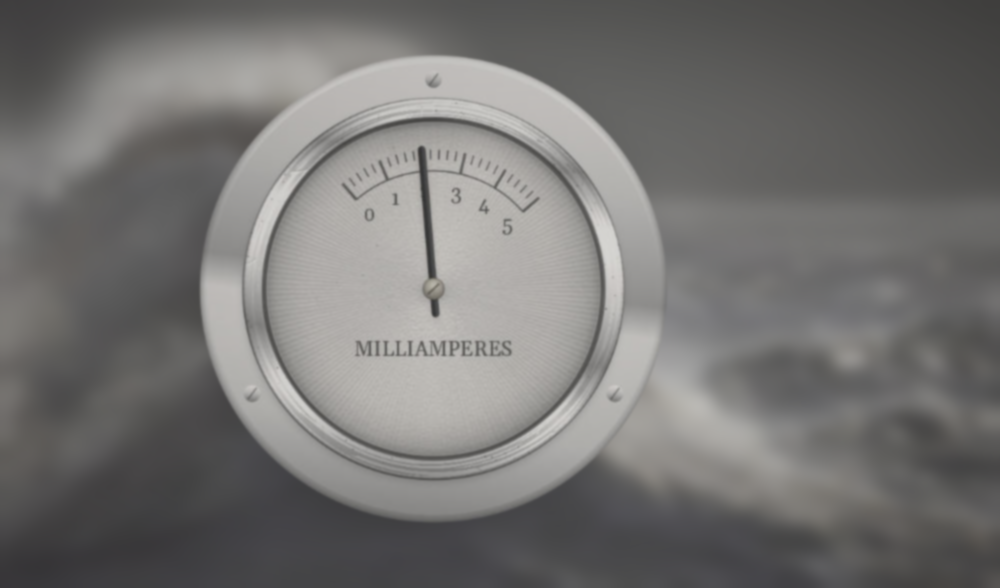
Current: 2 mA
